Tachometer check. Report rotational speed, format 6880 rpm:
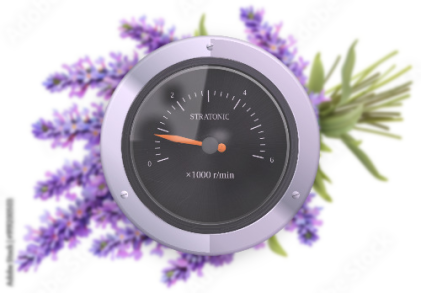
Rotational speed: 800 rpm
